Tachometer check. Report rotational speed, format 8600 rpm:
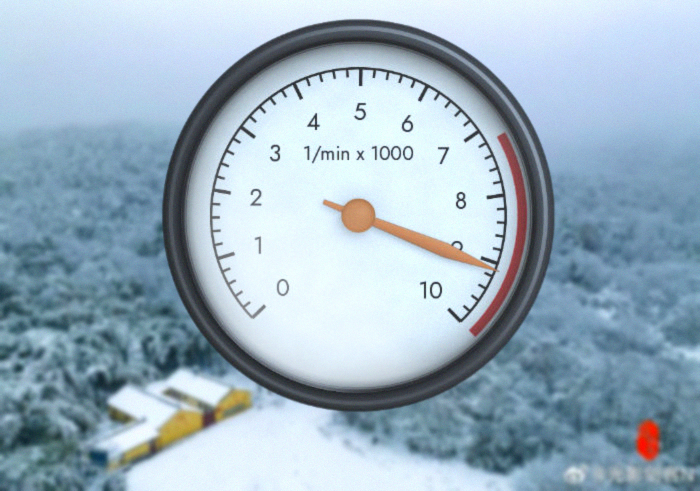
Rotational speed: 9100 rpm
